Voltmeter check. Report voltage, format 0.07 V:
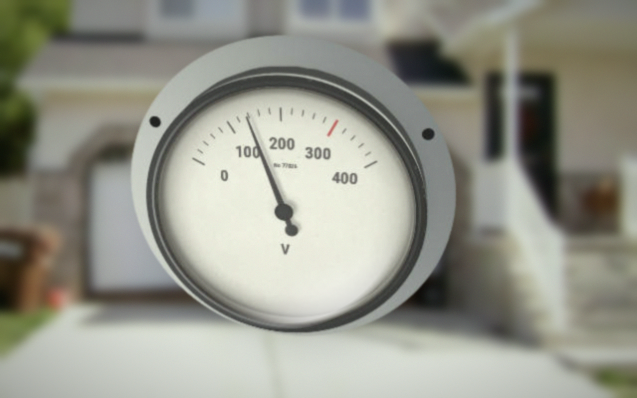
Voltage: 140 V
